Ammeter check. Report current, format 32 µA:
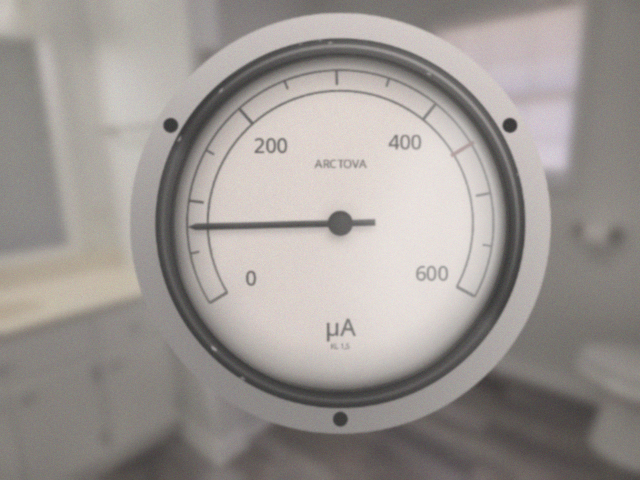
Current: 75 µA
